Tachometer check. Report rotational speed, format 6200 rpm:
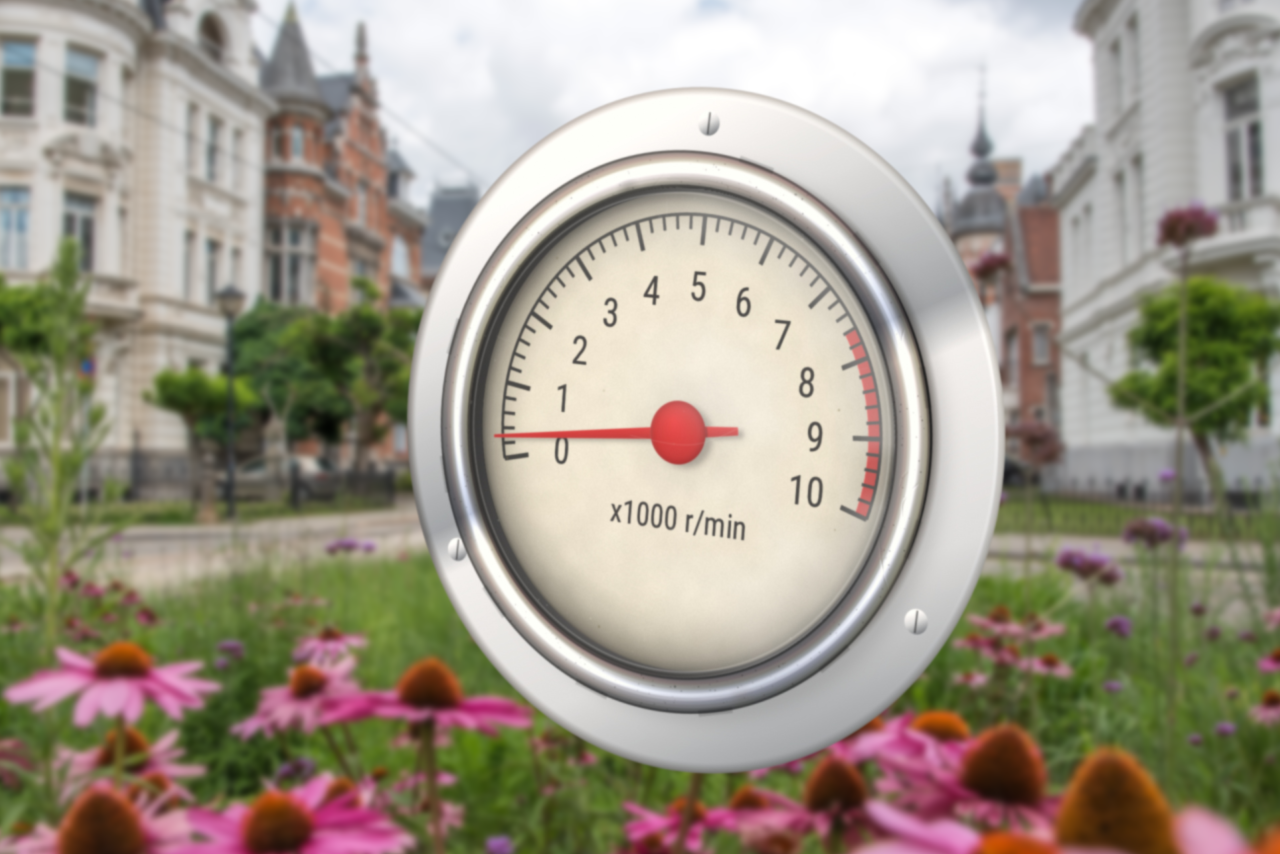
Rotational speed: 300 rpm
